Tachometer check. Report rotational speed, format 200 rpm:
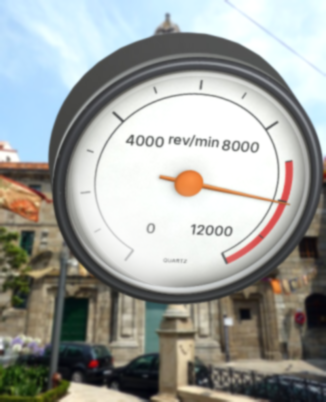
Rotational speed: 10000 rpm
